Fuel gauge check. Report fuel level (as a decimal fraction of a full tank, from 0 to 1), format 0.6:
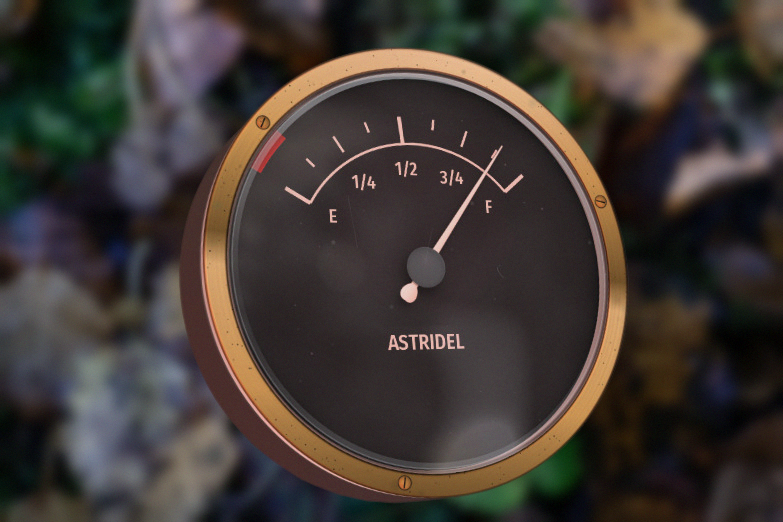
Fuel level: 0.875
